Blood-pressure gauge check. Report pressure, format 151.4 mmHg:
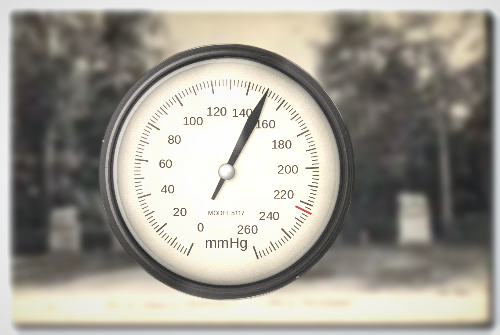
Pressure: 150 mmHg
